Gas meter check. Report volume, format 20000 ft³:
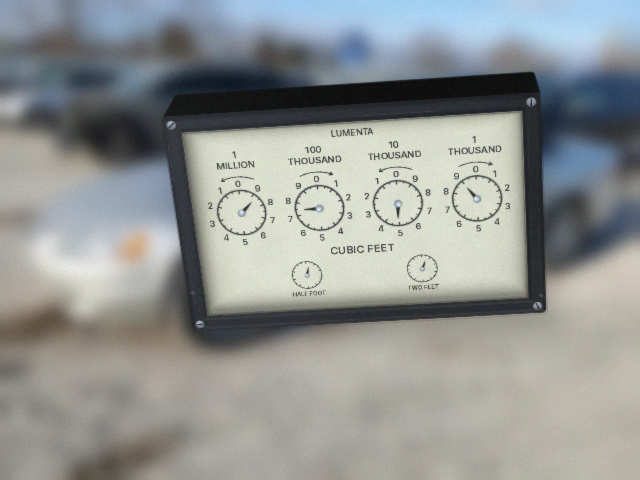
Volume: 874900 ft³
